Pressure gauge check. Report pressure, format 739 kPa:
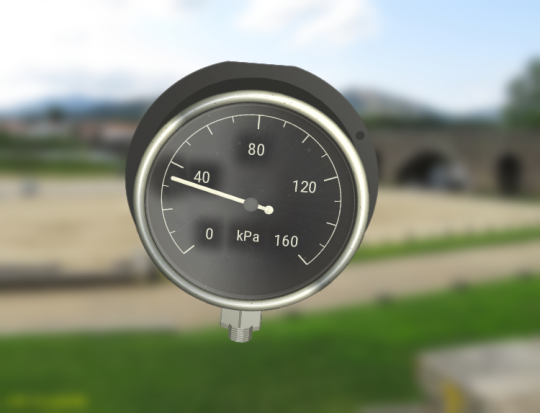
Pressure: 35 kPa
